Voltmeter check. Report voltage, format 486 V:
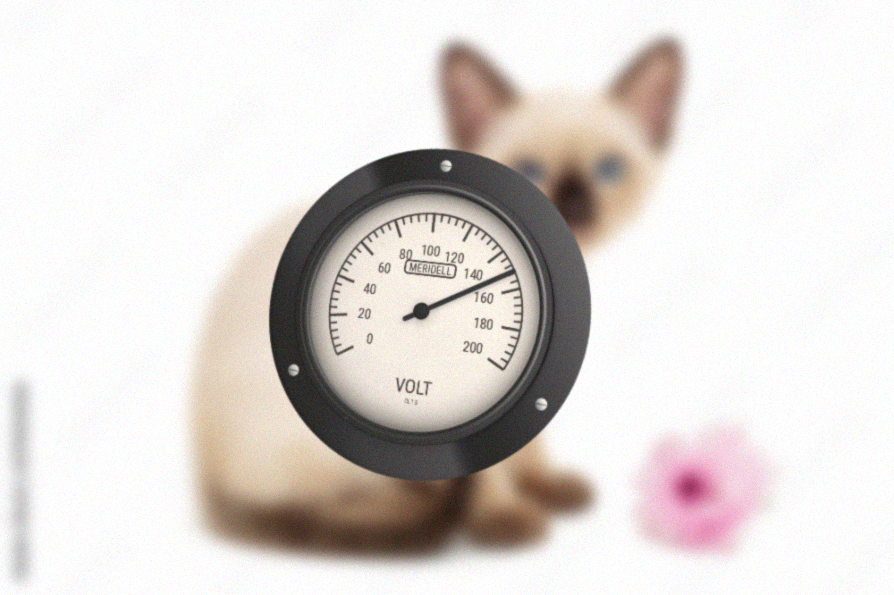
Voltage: 152 V
